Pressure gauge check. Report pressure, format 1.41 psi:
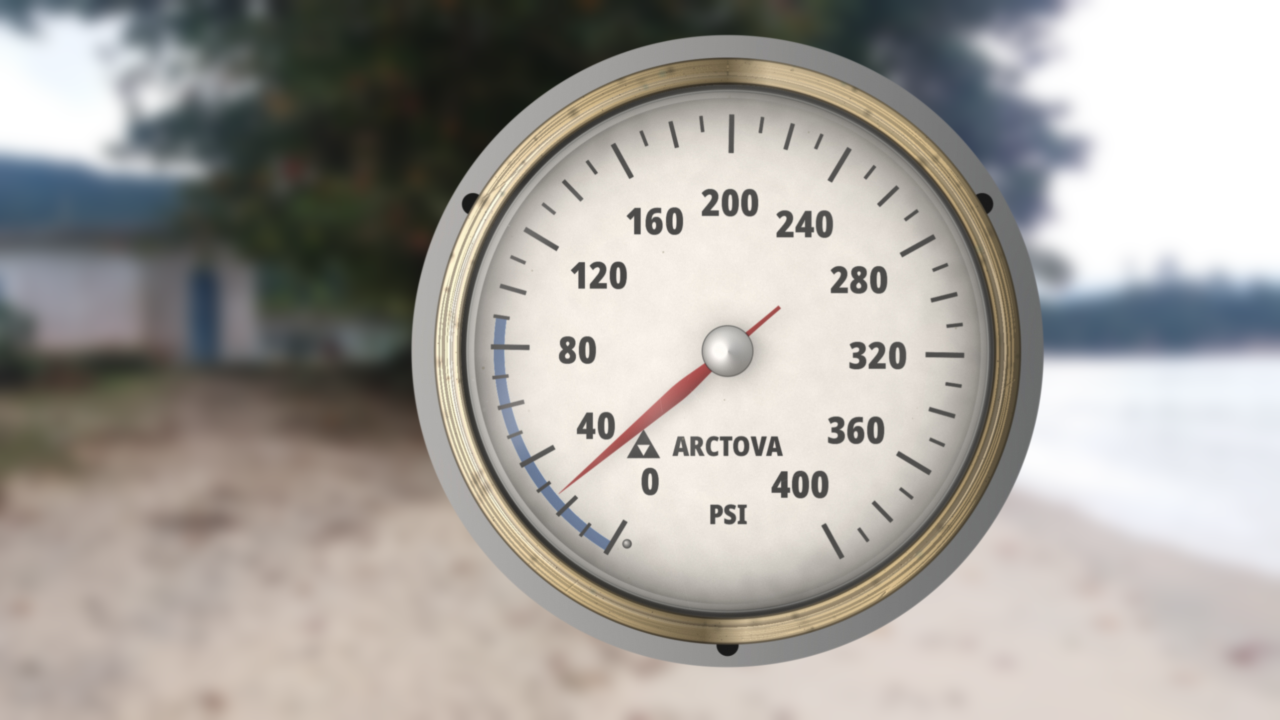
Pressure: 25 psi
